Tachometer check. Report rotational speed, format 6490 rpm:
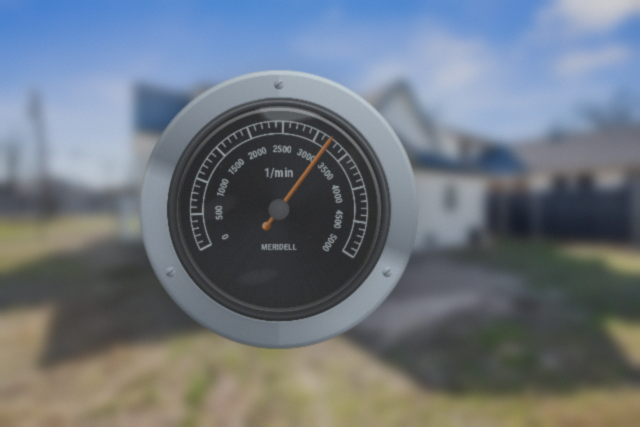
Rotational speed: 3200 rpm
